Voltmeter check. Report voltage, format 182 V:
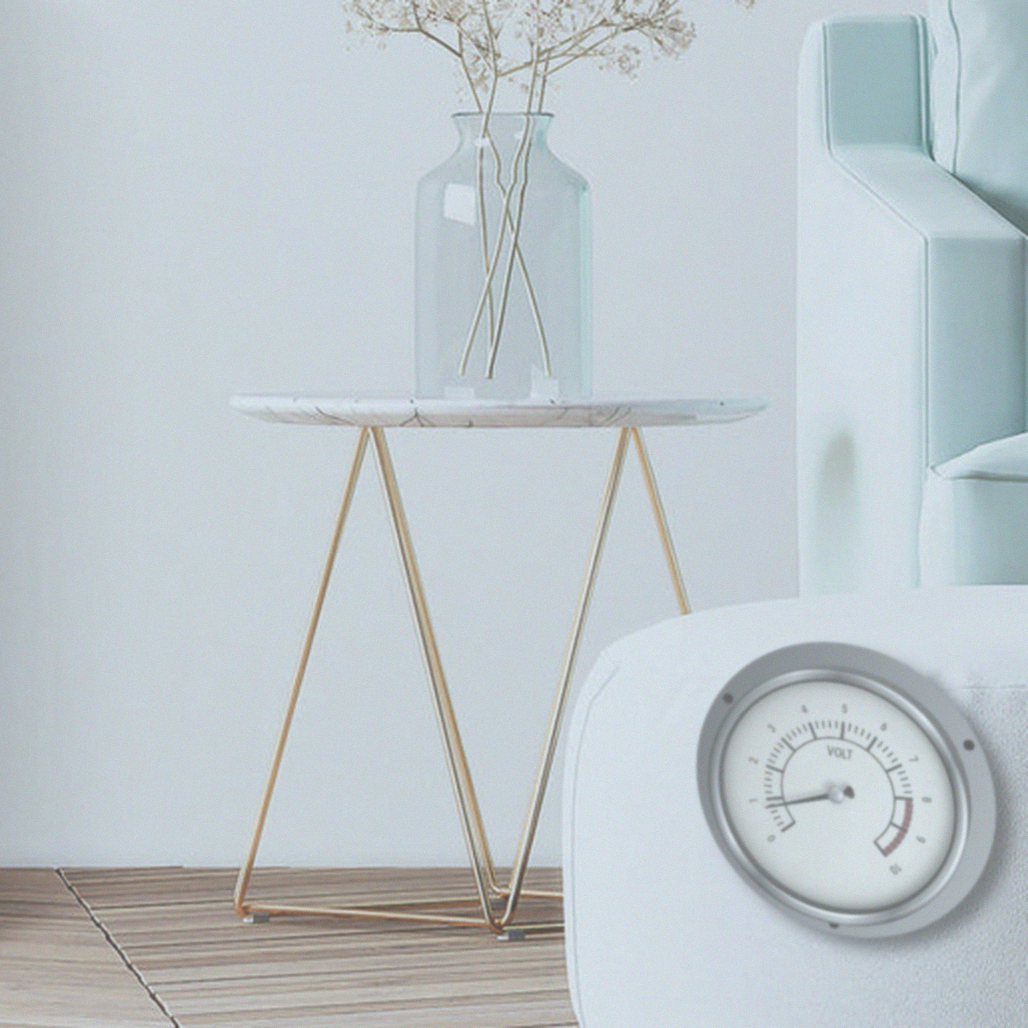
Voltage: 0.8 V
